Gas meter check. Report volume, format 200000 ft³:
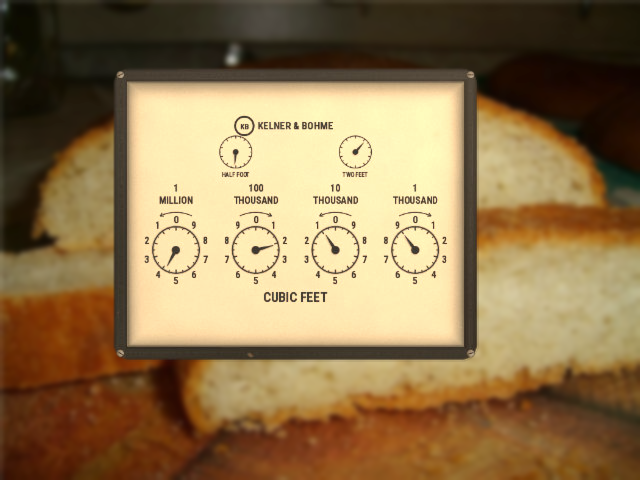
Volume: 420900 ft³
